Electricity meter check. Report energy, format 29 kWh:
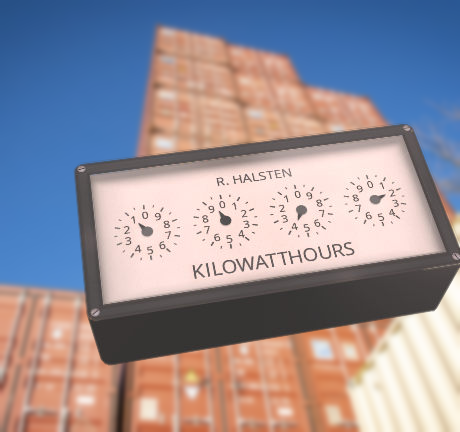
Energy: 942 kWh
